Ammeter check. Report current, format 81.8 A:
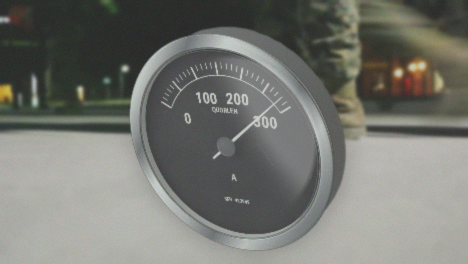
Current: 280 A
